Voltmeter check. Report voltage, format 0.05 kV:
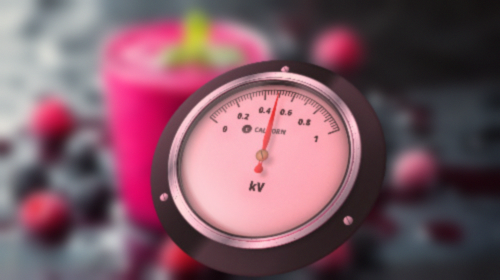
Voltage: 0.5 kV
